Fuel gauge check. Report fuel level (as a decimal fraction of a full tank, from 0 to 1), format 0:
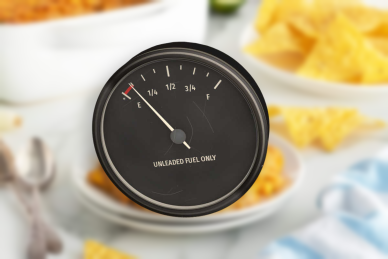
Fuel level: 0.125
